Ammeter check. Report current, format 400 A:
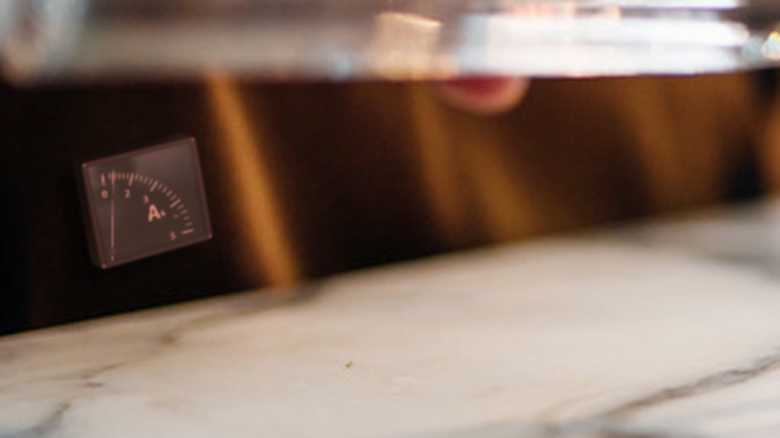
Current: 1 A
